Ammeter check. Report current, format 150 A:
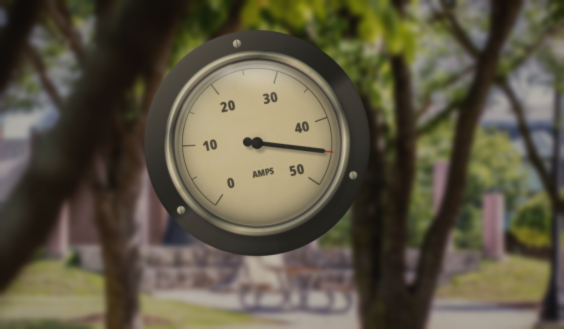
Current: 45 A
